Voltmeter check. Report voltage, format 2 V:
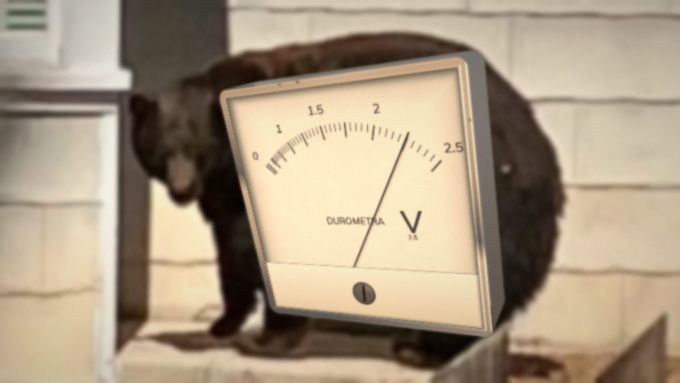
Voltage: 2.25 V
